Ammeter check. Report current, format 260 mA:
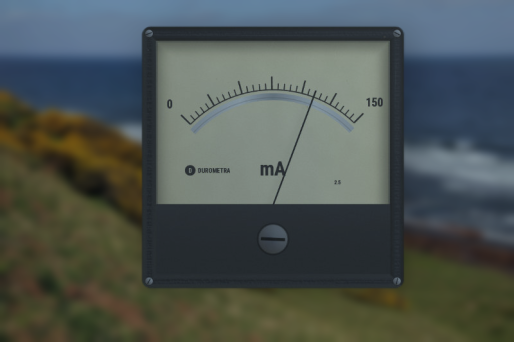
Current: 110 mA
